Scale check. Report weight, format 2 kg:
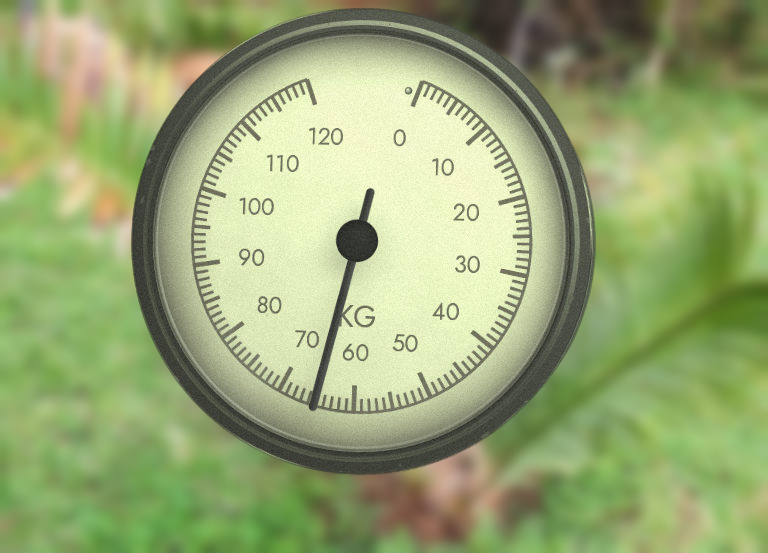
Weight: 65 kg
